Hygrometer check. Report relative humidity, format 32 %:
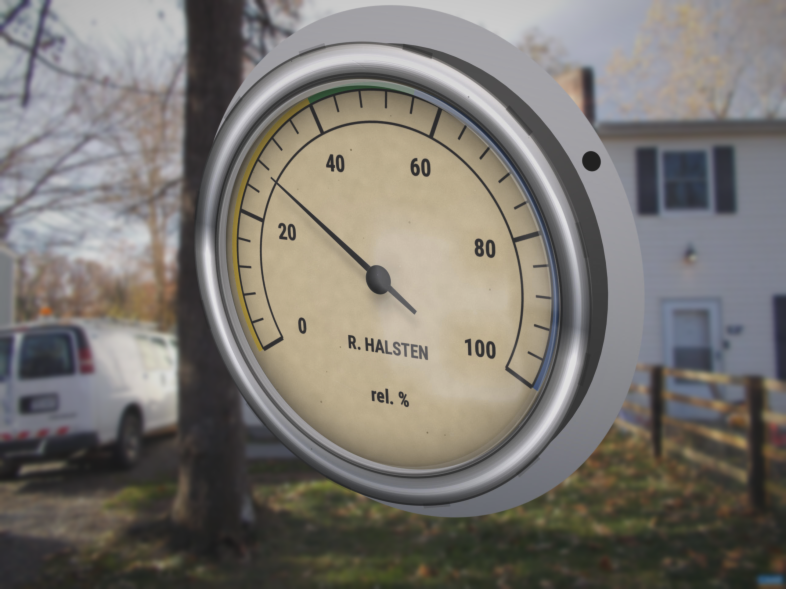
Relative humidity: 28 %
